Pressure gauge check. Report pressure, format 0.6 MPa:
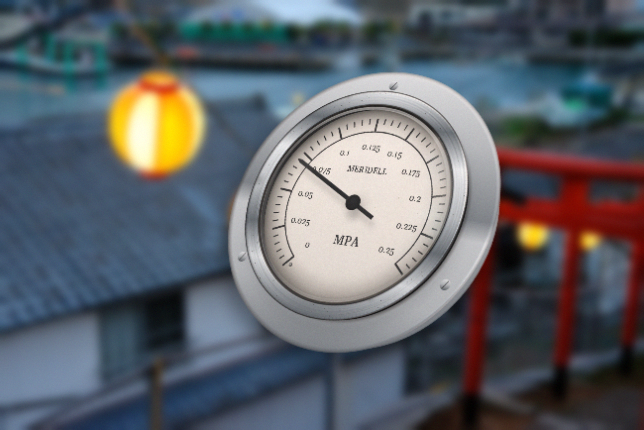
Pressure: 0.07 MPa
